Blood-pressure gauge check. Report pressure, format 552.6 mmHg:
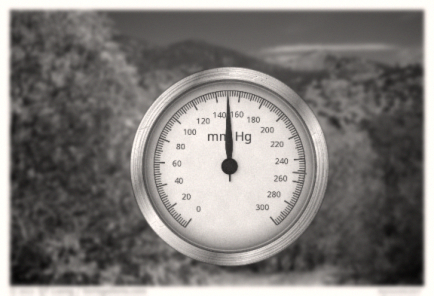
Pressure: 150 mmHg
